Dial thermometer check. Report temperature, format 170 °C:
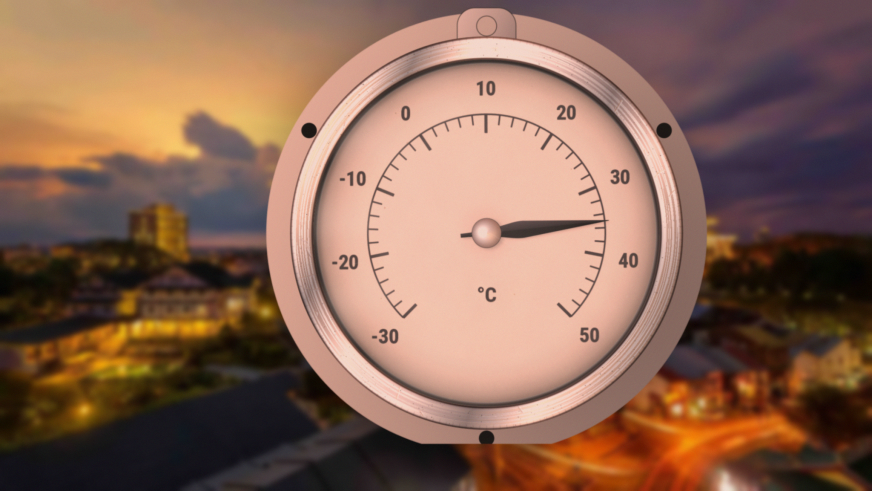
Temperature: 35 °C
